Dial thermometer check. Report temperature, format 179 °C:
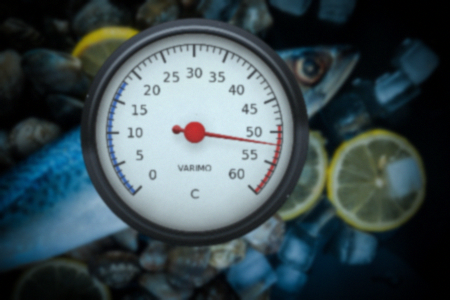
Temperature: 52 °C
